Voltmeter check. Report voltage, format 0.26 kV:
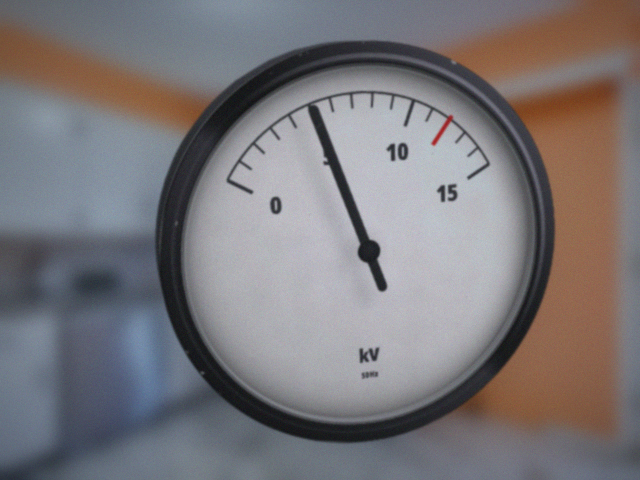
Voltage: 5 kV
